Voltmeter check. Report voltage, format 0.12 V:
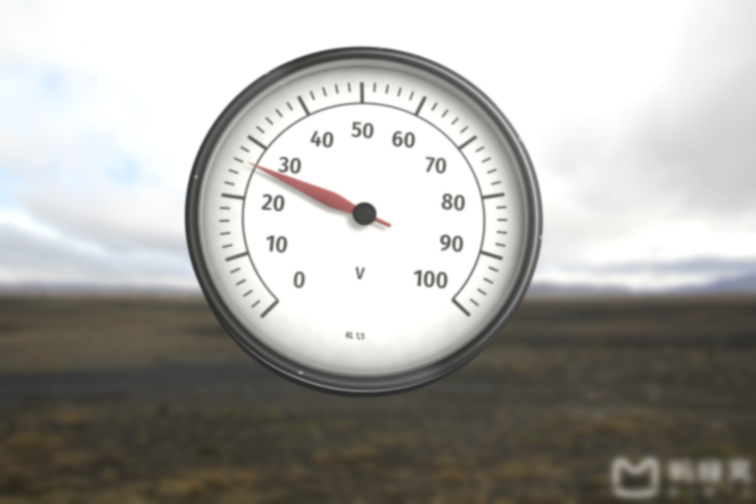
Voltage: 26 V
